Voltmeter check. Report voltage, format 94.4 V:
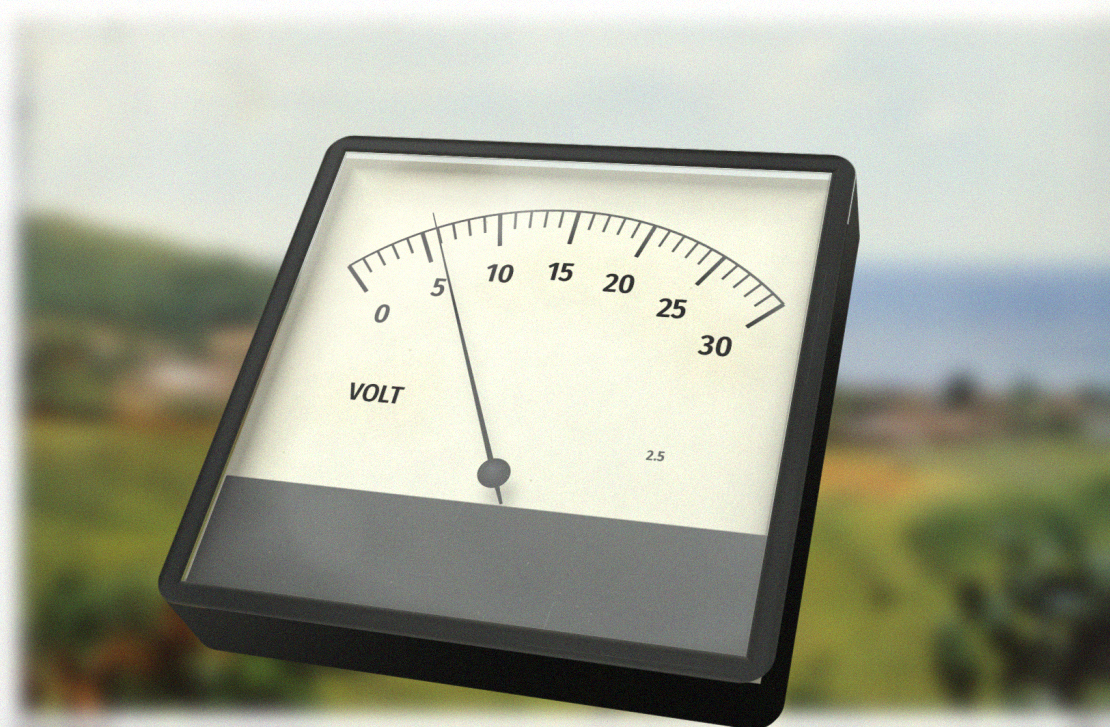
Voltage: 6 V
